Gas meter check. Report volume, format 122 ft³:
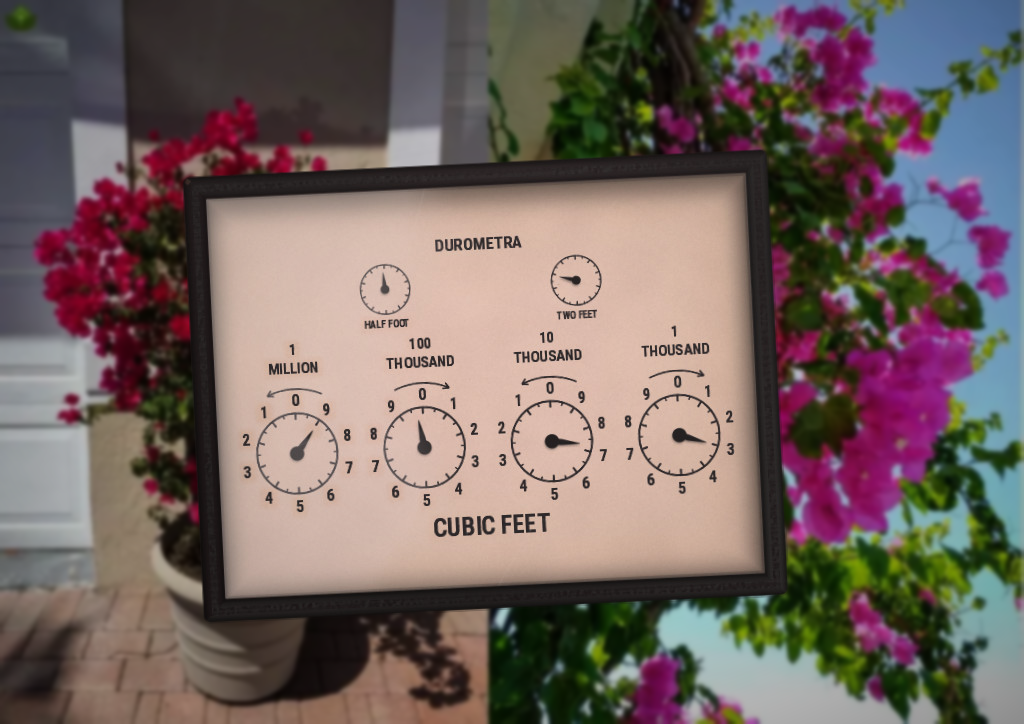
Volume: 897300 ft³
